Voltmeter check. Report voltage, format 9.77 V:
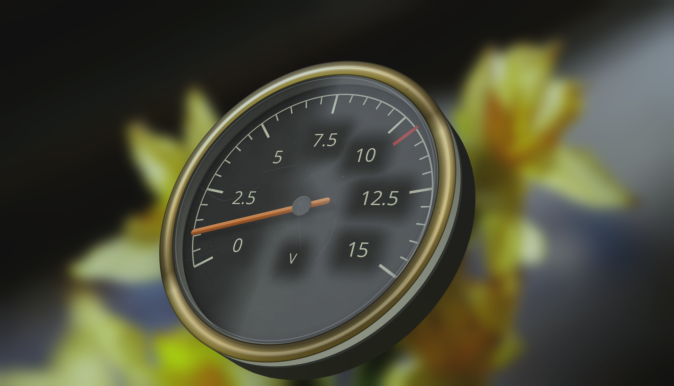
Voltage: 1 V
